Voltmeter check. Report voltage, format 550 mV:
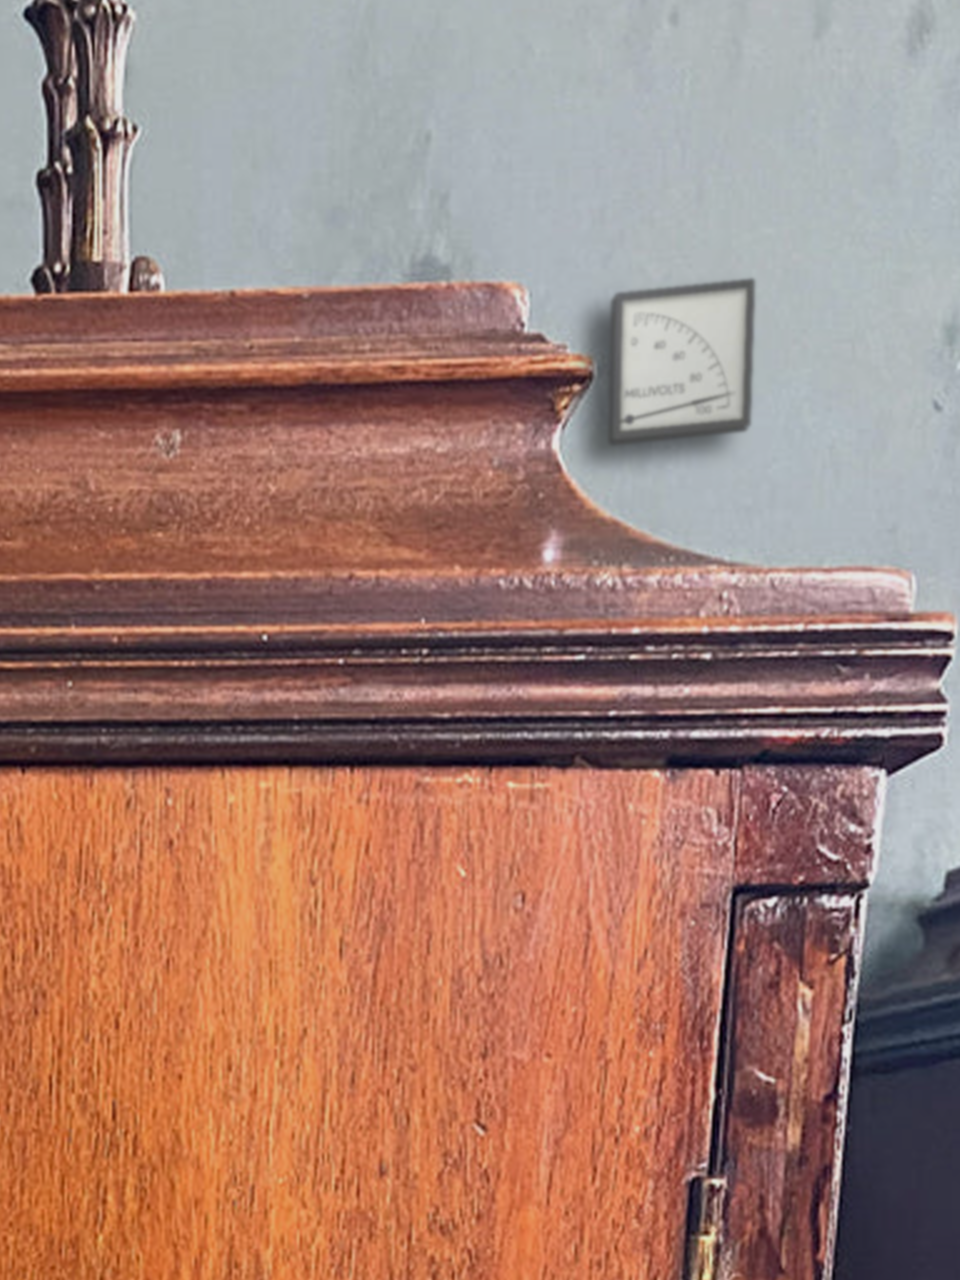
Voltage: 95 mV
